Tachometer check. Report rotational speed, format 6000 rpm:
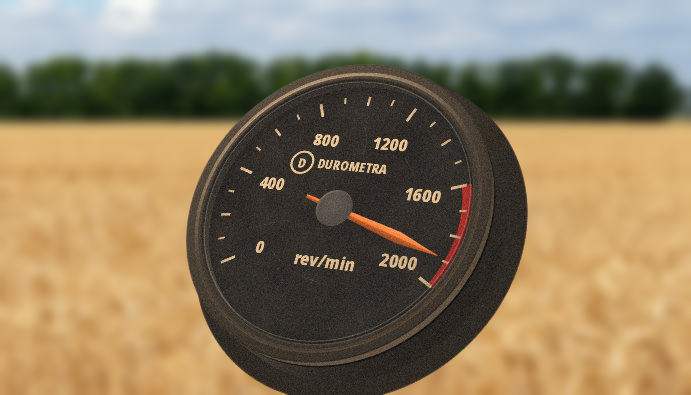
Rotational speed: 1900 rpm
